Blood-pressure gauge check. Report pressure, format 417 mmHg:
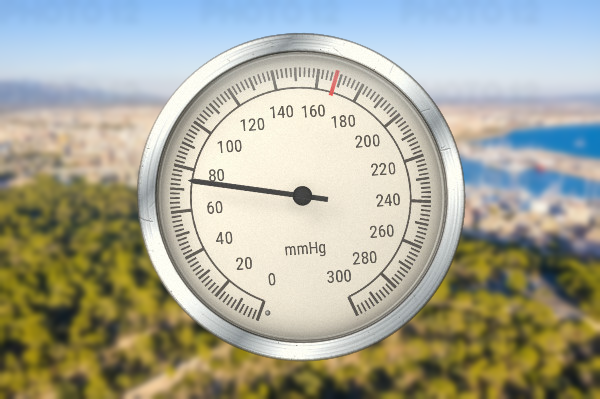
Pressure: 74 mmHg
